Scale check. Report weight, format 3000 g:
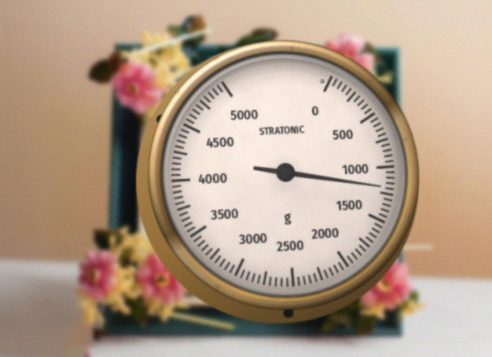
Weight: 1200 g
